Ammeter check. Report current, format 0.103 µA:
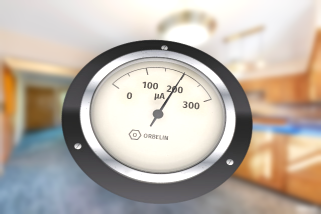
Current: 200 µA
